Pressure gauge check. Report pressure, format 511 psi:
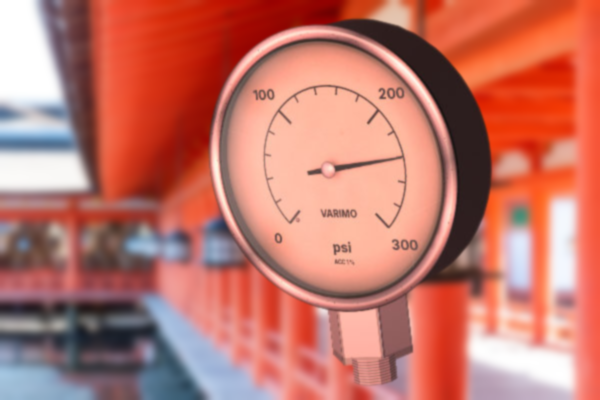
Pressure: 240 psi
